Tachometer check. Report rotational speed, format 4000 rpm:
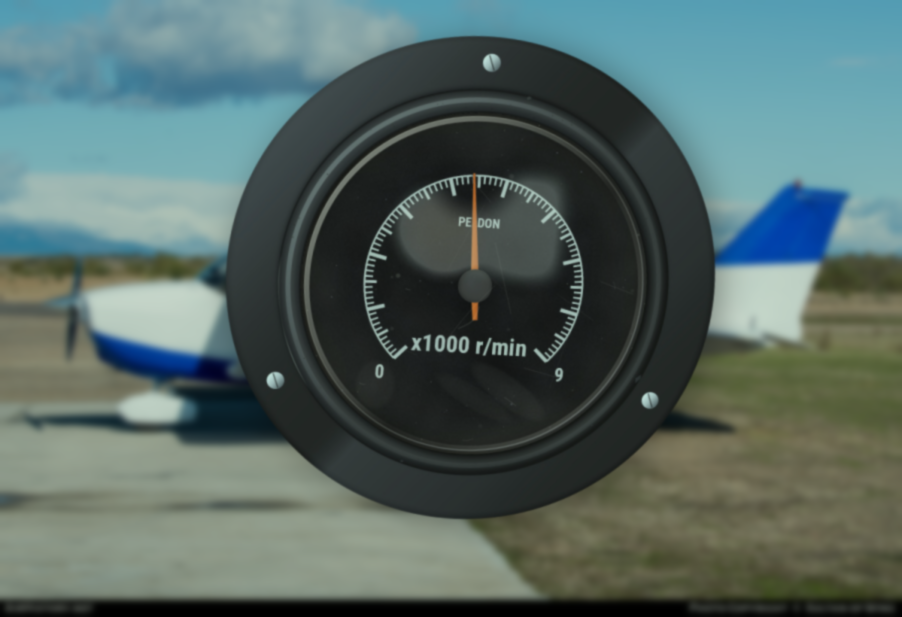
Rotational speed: 4400 rpm
